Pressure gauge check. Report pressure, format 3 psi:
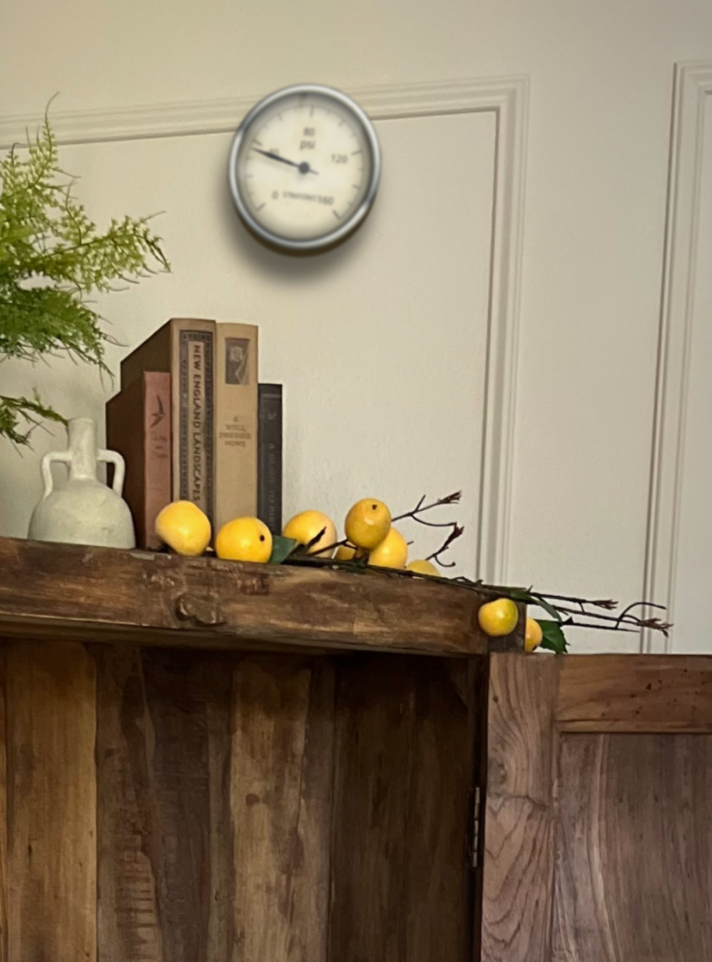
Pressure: 35 psi
